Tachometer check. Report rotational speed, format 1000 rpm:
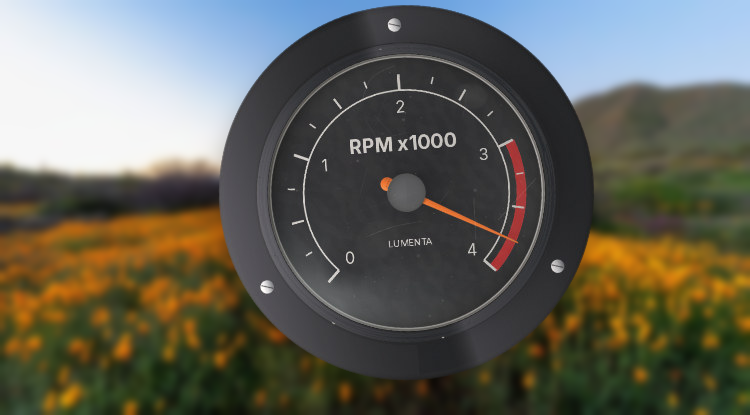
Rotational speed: 3750 rpm
